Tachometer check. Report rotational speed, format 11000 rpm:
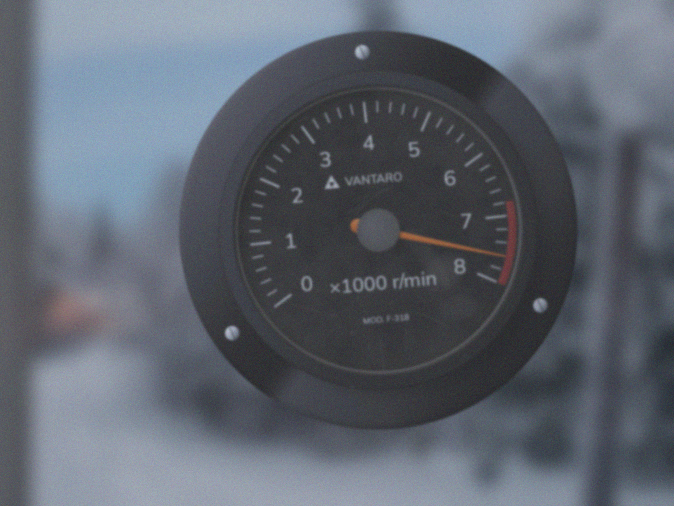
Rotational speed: 7600 rpm
